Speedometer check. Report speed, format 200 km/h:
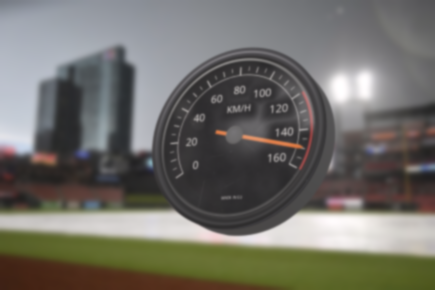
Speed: 150 km/h
